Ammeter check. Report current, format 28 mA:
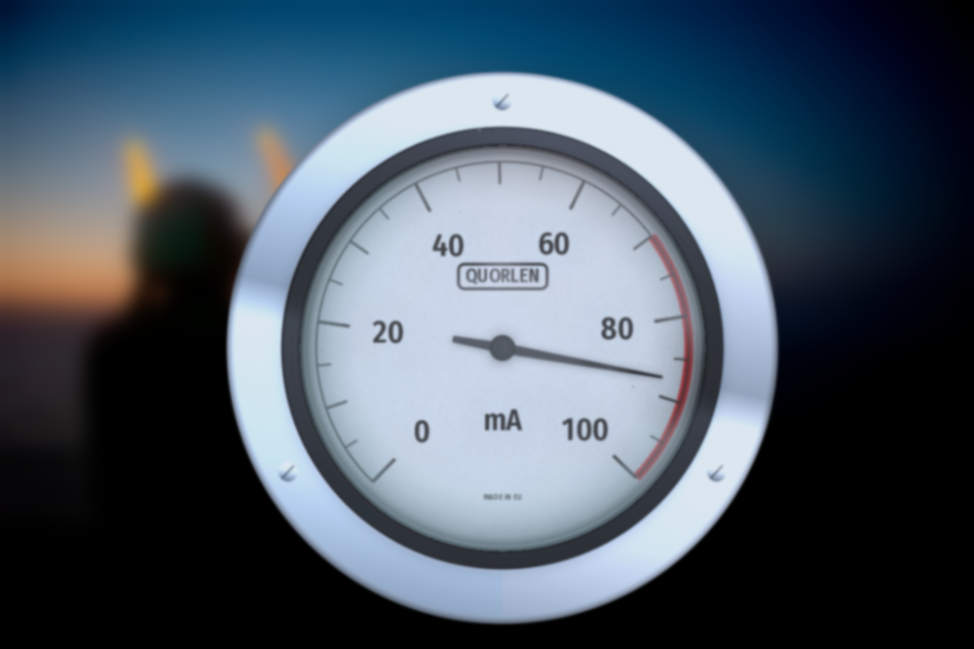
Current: 87.5 mA
